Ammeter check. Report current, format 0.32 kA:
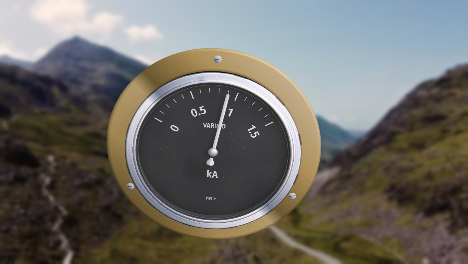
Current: 0.9 kA
